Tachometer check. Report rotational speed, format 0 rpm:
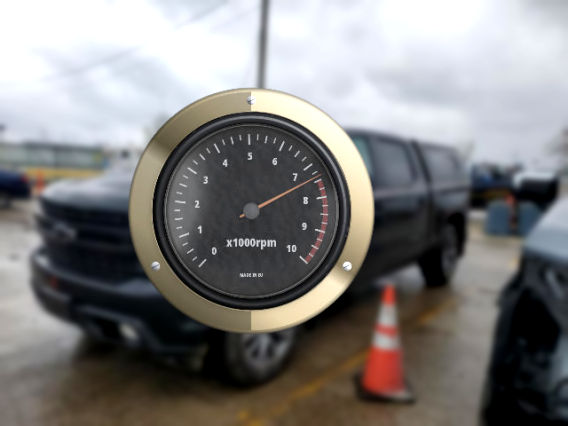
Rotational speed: 7375 rpm
